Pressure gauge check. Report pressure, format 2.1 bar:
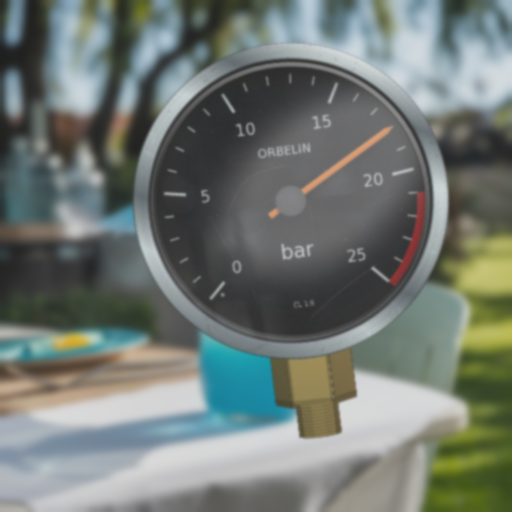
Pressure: 18 bar
